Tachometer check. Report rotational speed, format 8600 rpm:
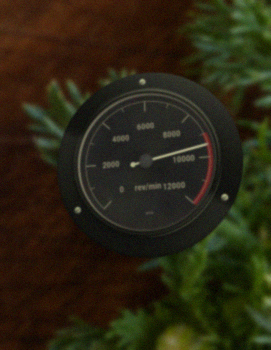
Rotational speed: 9500 rpm
